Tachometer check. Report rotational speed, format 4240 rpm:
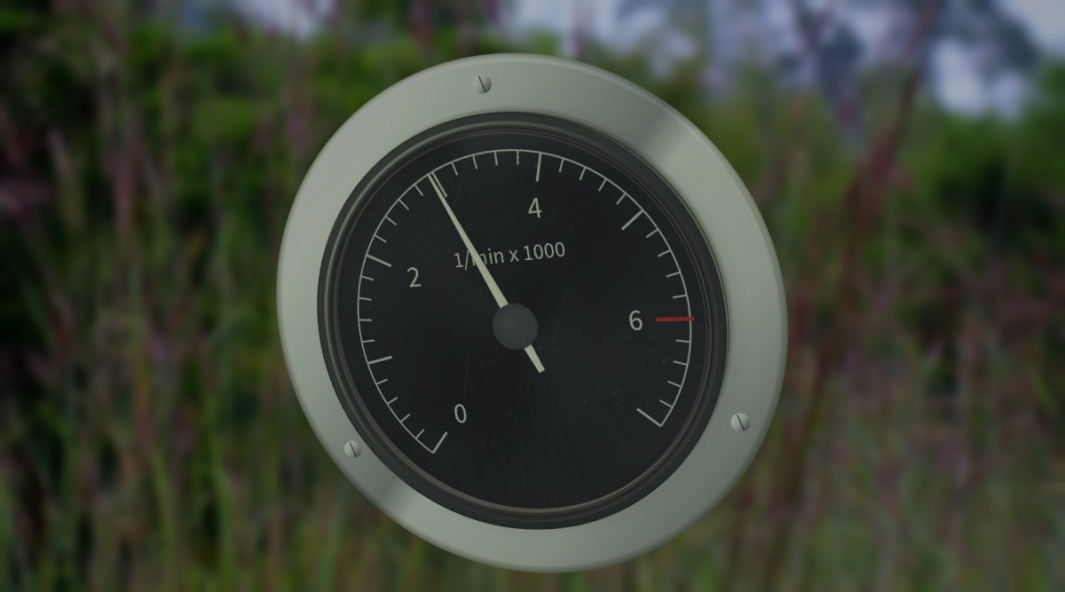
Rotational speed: 3000 rpm
